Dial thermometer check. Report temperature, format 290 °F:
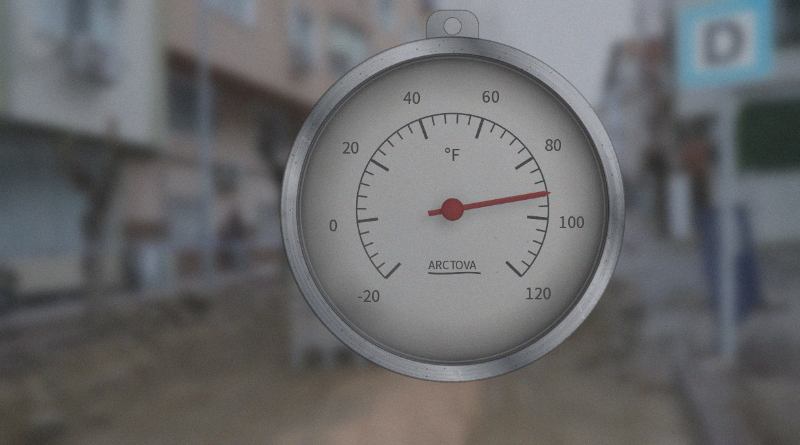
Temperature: 92 °F
